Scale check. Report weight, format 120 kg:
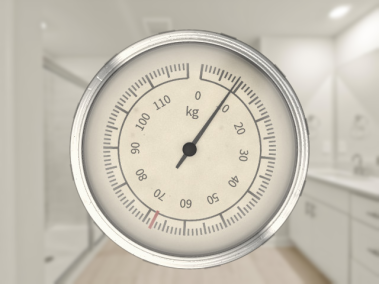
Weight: 9 kg
